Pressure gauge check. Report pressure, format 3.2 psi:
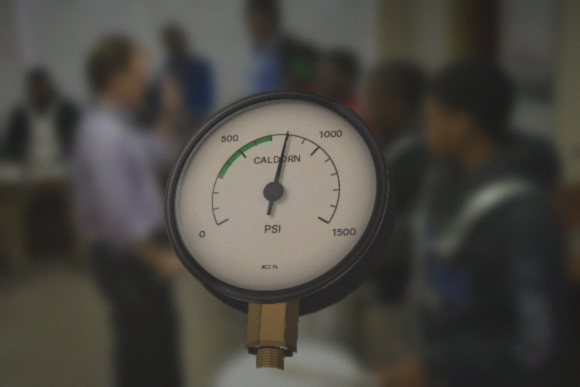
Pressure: 800 psi
